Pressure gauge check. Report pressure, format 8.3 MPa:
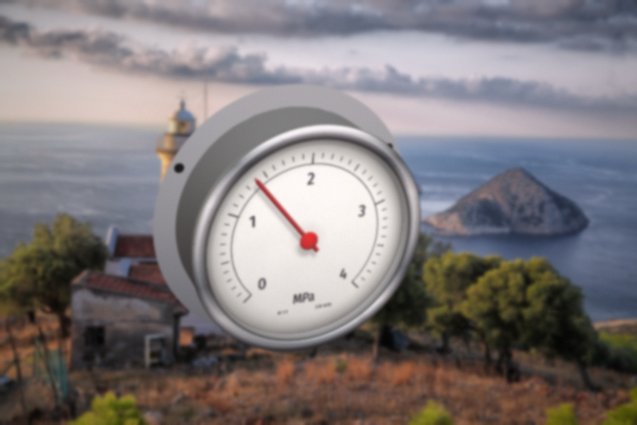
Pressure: 1.4 MPa
